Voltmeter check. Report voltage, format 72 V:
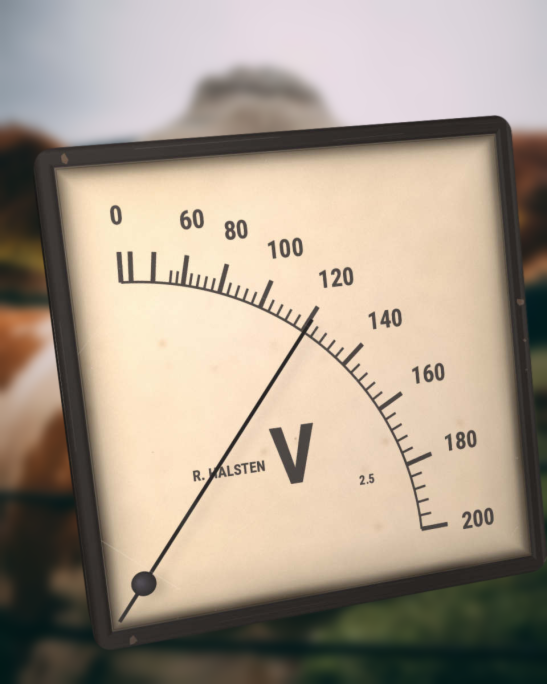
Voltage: 120 V
